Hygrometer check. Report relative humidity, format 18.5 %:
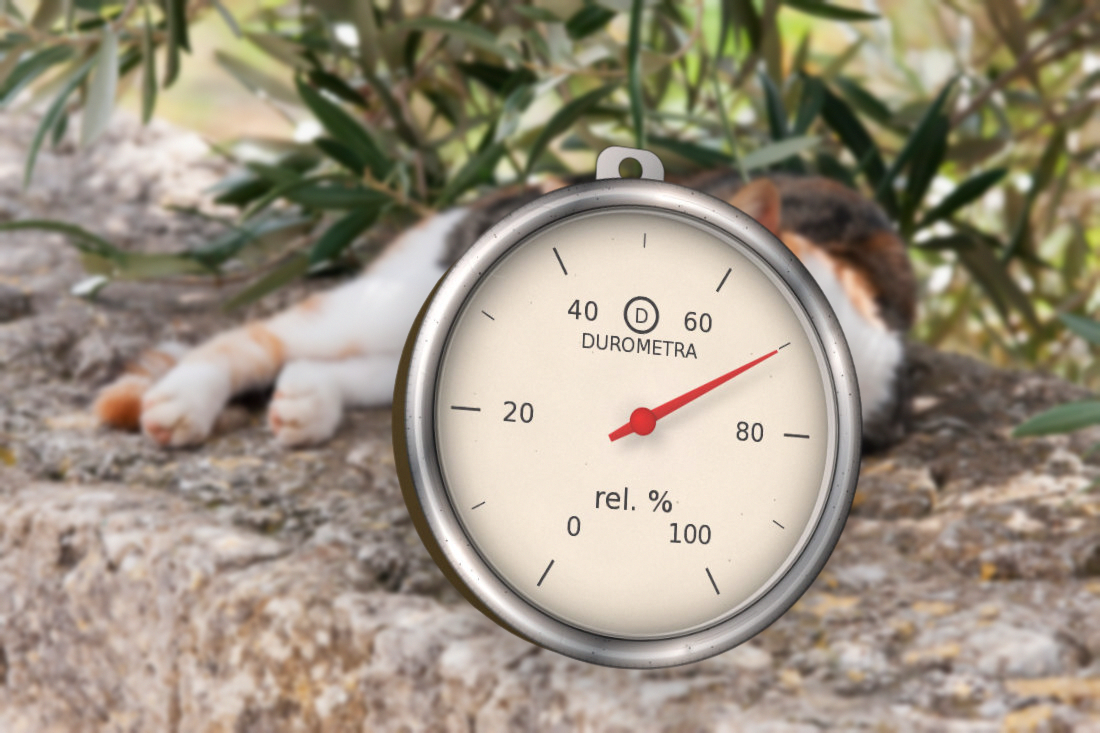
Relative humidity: 70 %
